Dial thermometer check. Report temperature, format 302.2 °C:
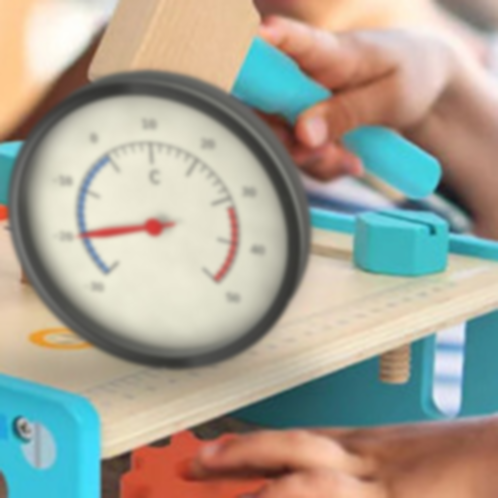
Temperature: -20 °C
